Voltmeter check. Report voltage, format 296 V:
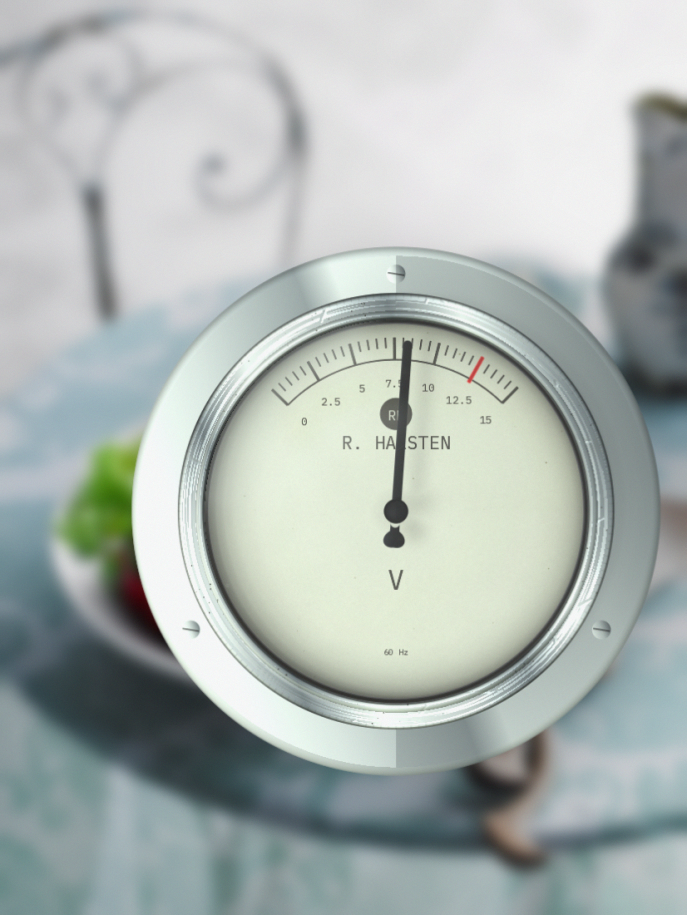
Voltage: 8.25 V
